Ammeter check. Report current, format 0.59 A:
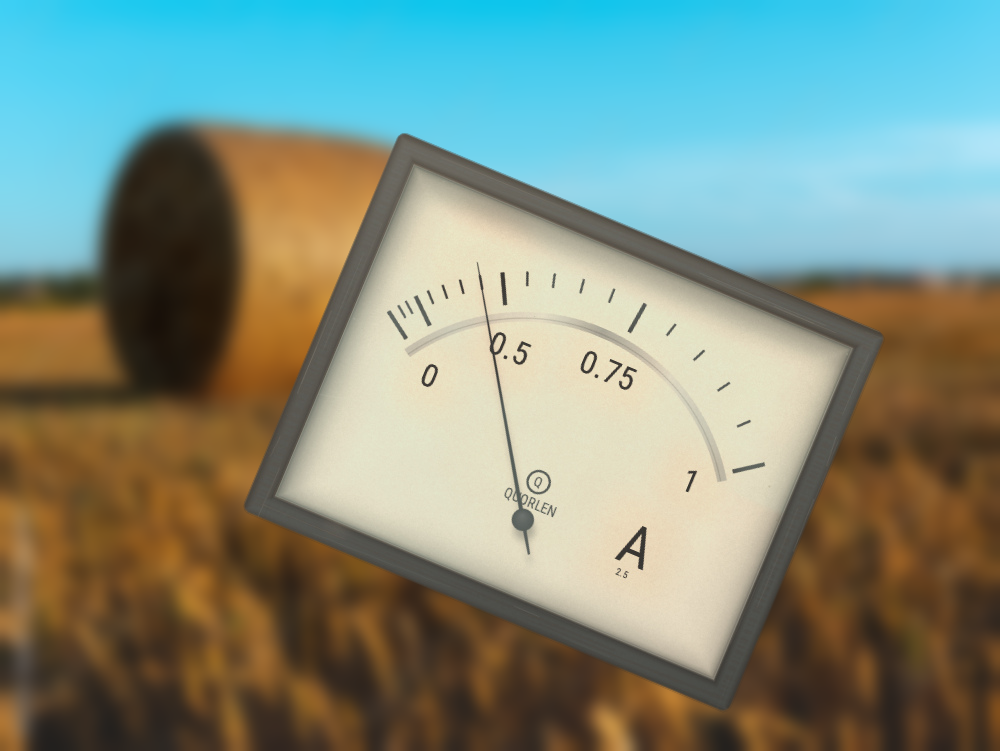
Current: 0.45 A
